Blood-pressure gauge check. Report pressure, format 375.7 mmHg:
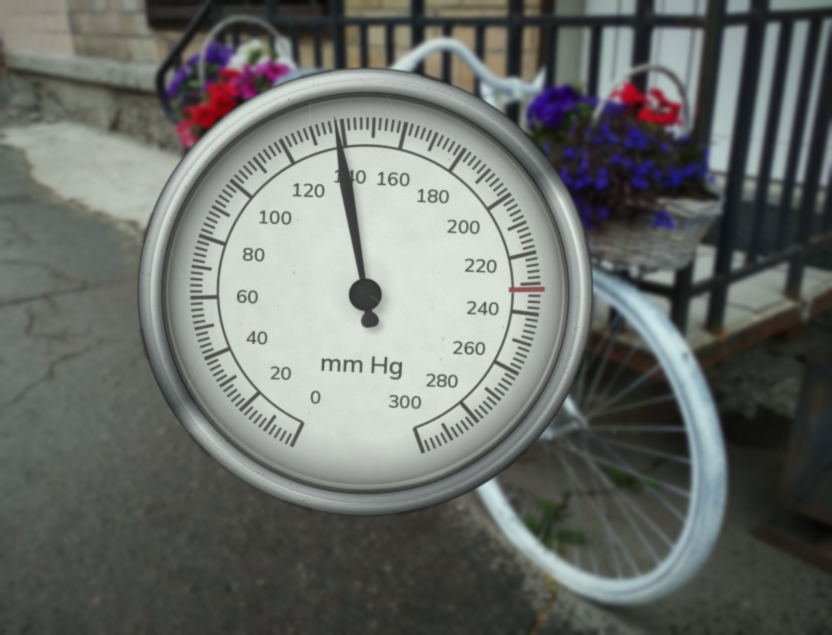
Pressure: 138 mmHg
